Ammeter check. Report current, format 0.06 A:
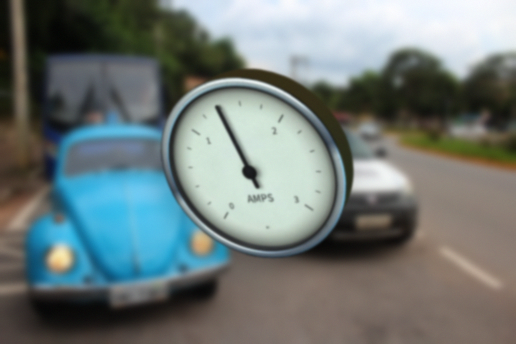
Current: 1.4 A
